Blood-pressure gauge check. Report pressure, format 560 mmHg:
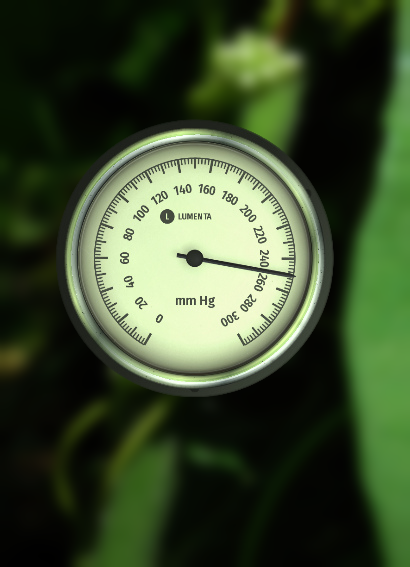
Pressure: 250 mmHg
